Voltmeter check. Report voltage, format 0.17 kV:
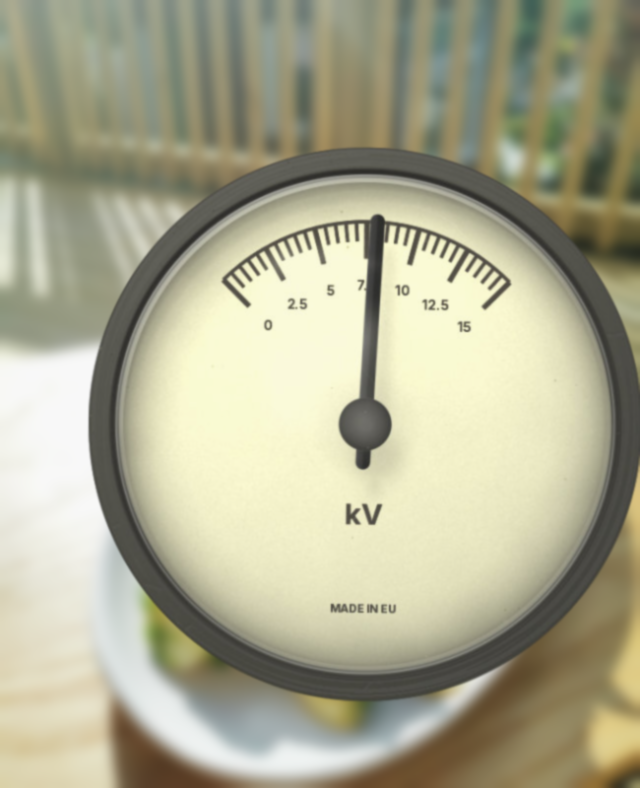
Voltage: 8 kV
